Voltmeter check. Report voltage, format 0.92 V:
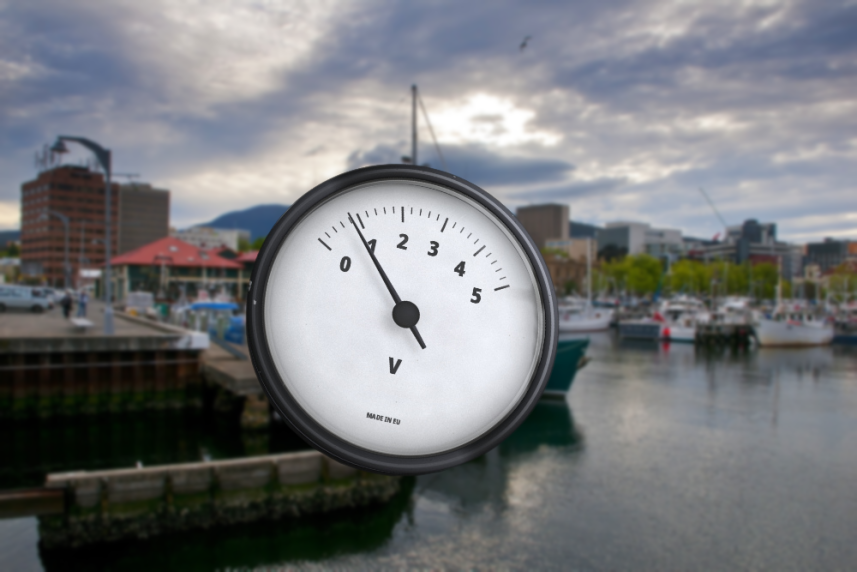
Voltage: 0.8 V
